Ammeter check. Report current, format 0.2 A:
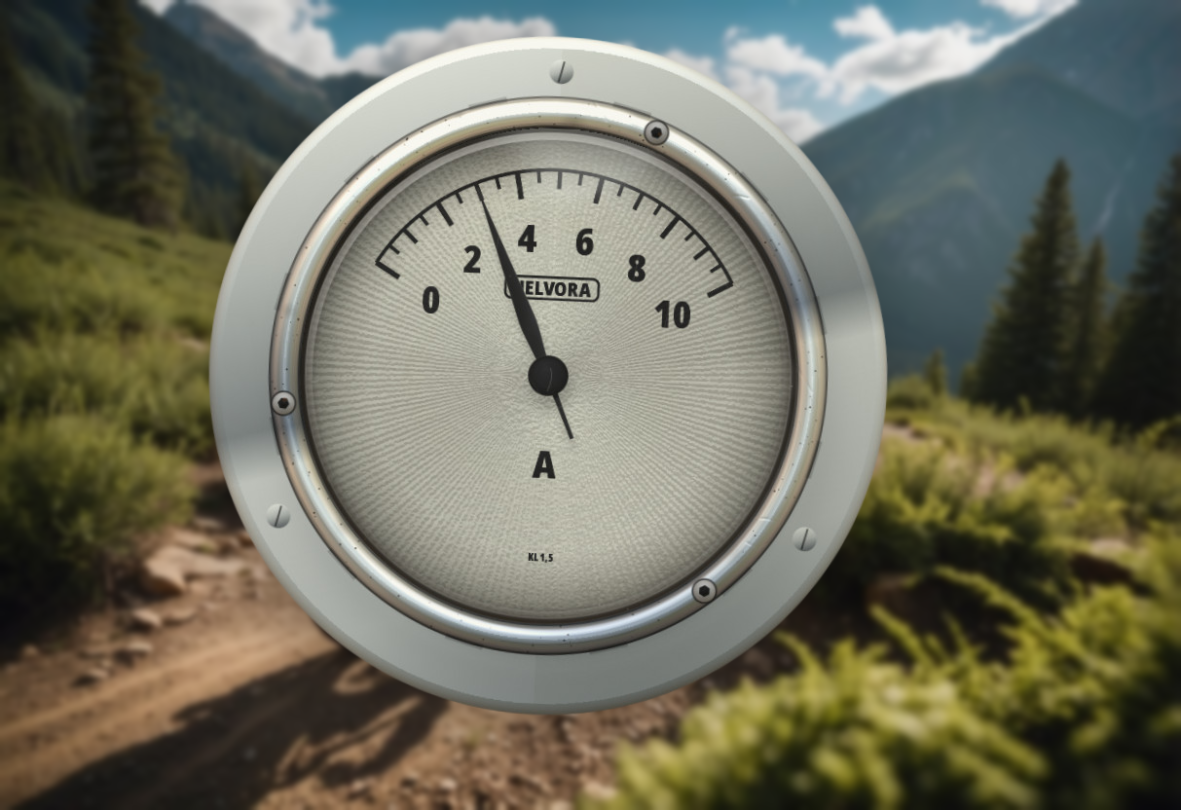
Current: 3 A
